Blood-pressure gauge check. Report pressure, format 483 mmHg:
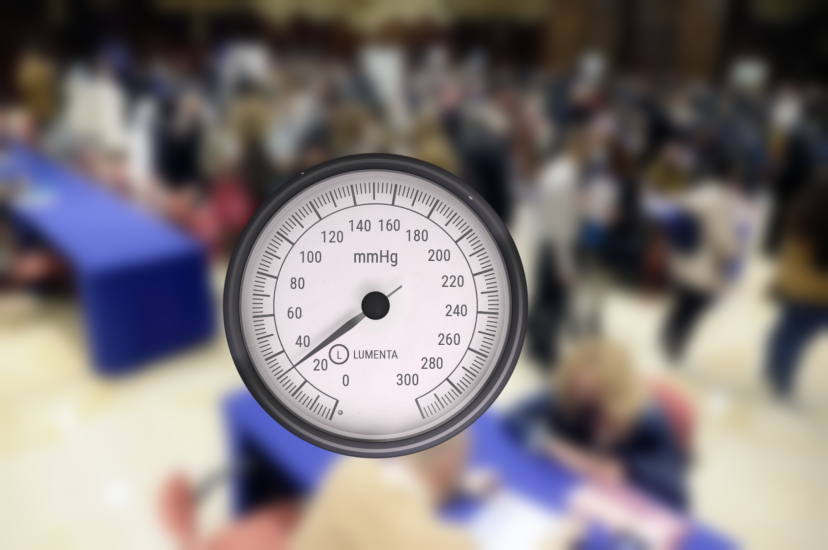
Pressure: 30 mmHg
